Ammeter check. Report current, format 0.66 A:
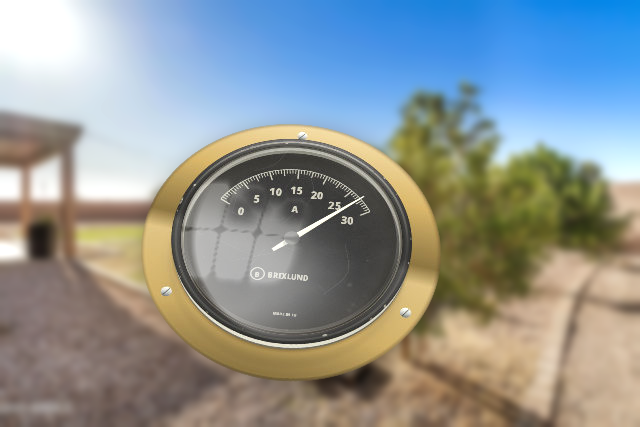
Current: 27.5 A
